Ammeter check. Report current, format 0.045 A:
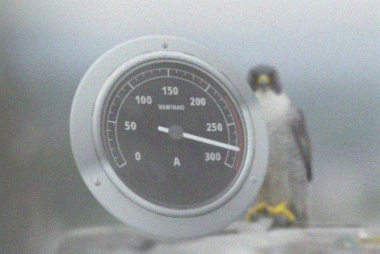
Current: 280 A
